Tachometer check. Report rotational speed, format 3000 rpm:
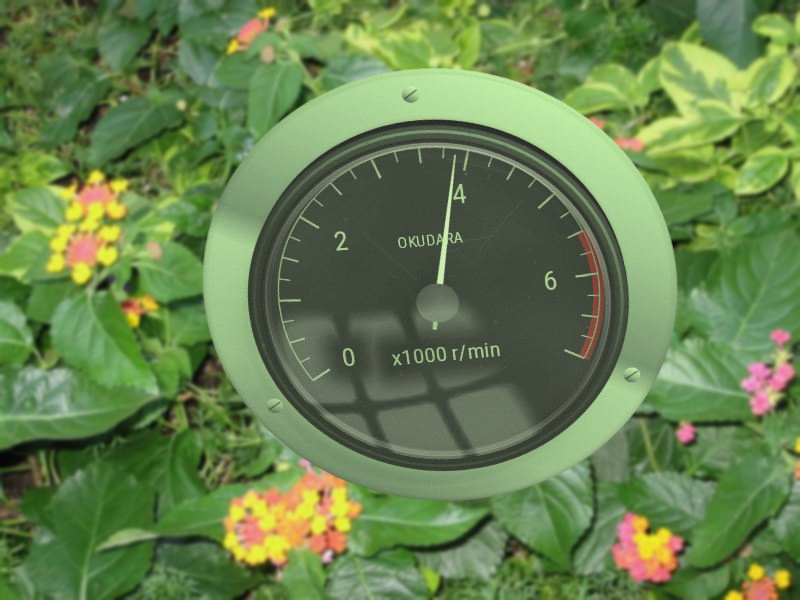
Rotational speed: 3875 rpm
